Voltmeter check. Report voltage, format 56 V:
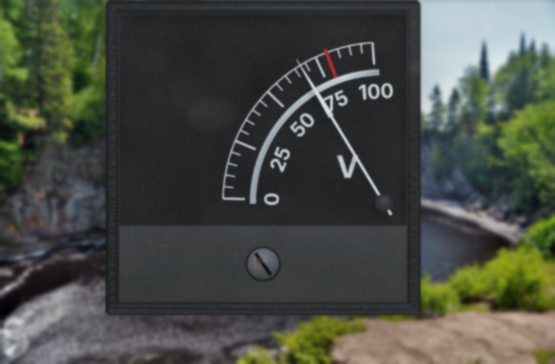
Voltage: 67.5 V
